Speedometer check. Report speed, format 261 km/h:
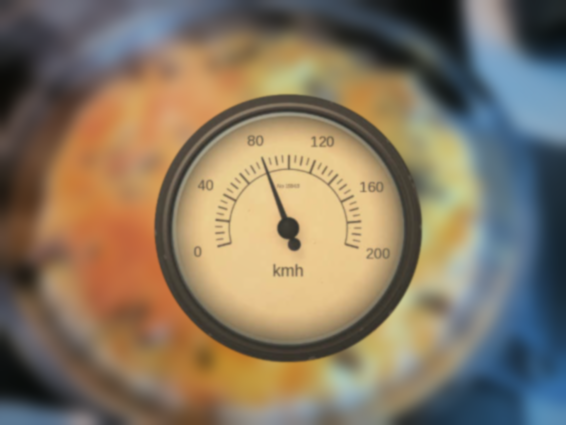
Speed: 80 km/h
